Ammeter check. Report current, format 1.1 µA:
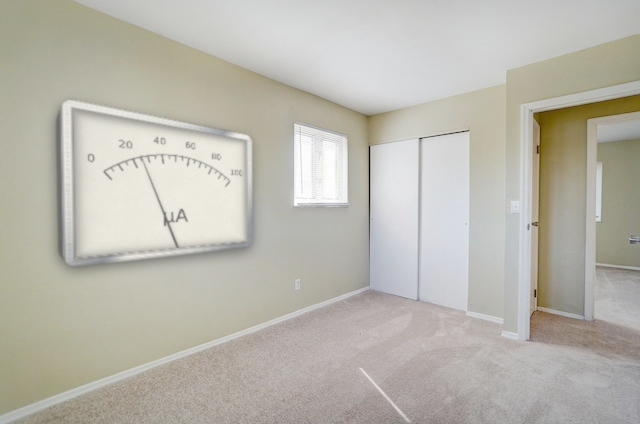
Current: 25 µA
